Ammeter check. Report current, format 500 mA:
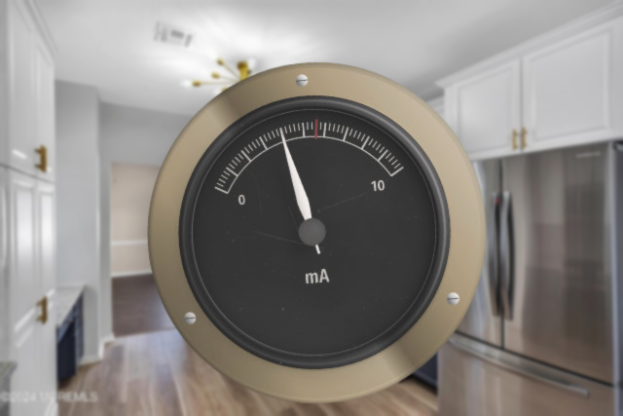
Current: 4 mA
